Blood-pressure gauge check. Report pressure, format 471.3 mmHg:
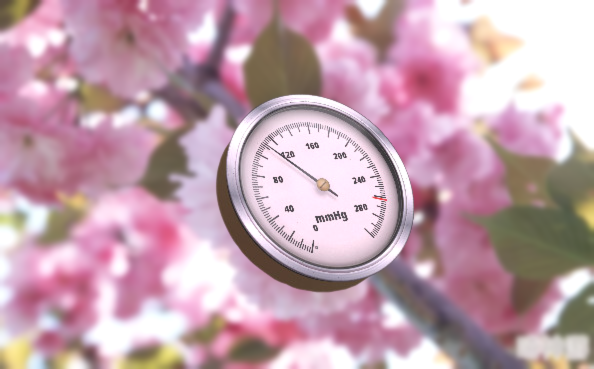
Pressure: 110 mmHg
